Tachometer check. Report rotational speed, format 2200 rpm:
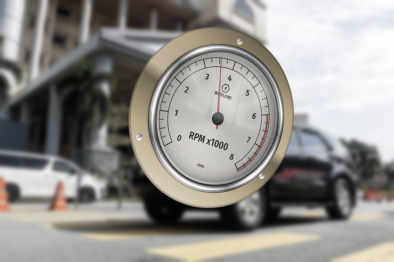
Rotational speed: 3500 rpm
